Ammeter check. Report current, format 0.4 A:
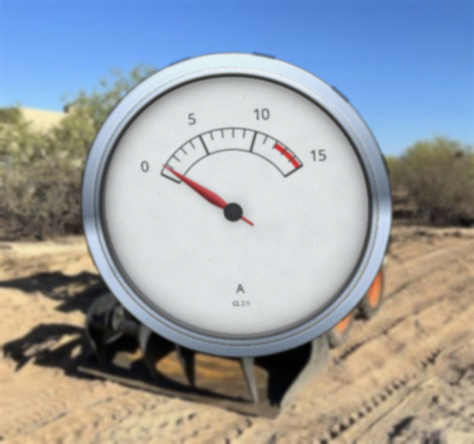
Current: 1 A
